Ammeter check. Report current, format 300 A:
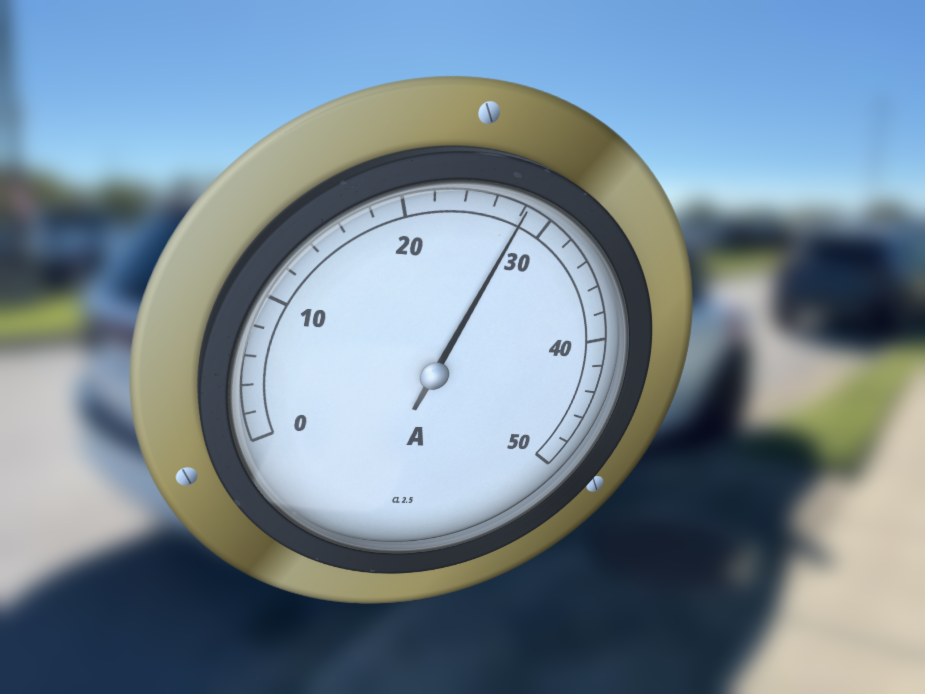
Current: 28 A
